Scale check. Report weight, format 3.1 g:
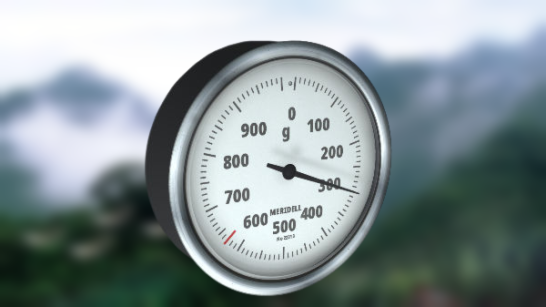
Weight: 300 g
